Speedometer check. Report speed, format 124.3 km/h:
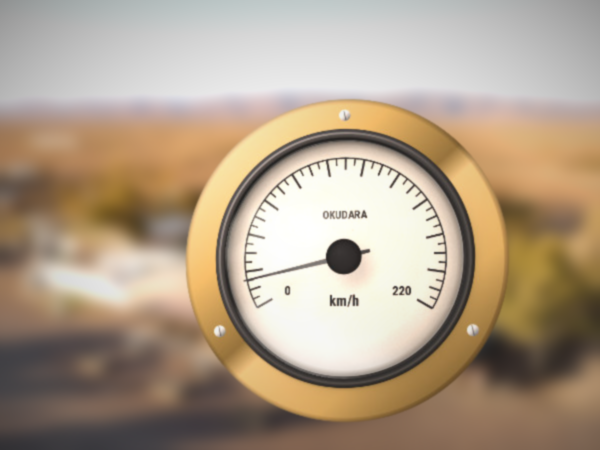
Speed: 15 km/h
